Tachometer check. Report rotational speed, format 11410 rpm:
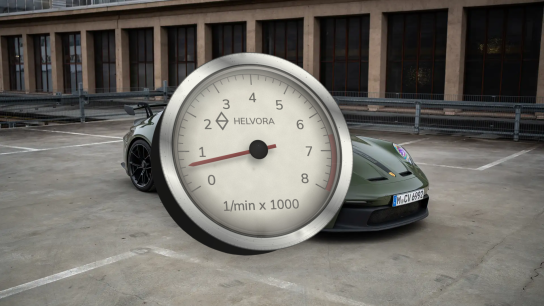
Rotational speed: 600 rpm
